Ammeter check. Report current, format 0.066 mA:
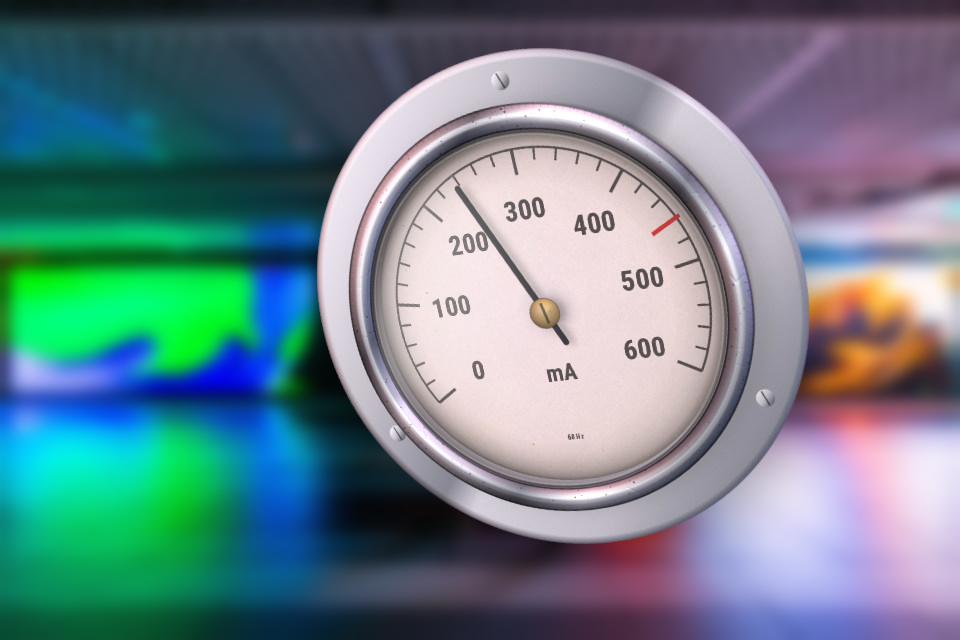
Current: 240 mA
